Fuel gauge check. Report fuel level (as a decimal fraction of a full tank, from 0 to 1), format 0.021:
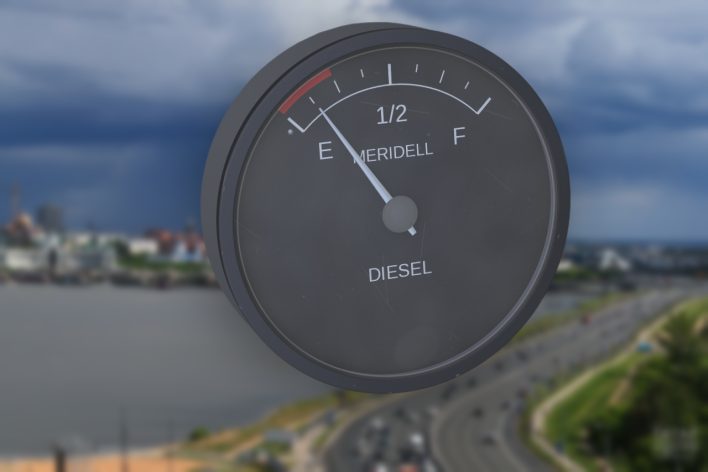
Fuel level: 0.125
